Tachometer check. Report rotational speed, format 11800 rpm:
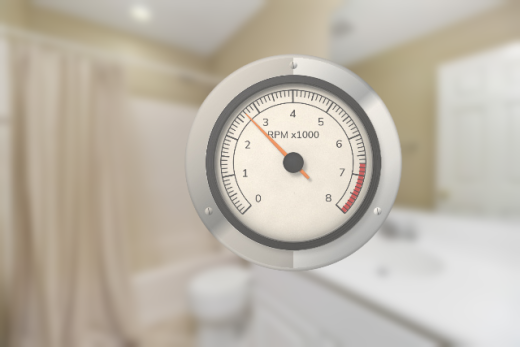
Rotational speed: 2700 rpm
